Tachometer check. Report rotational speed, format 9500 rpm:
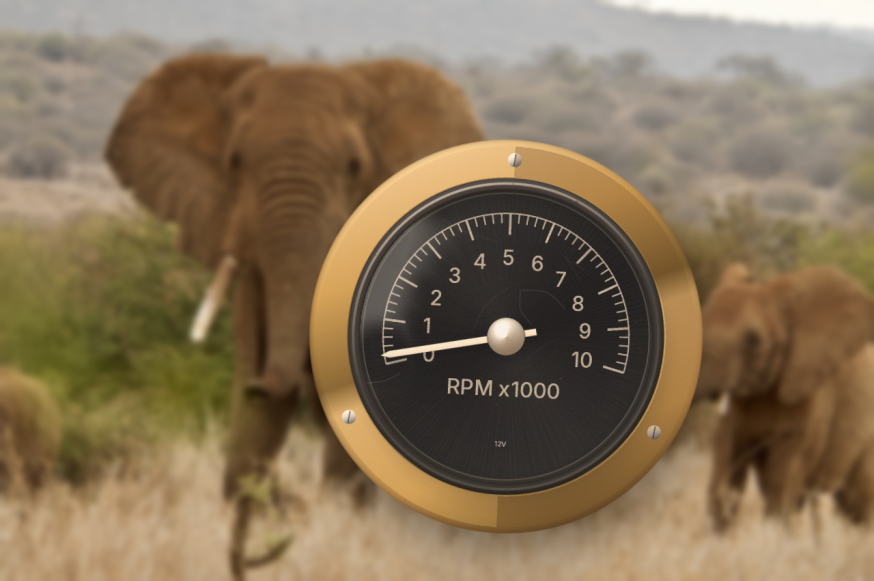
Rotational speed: 200 rpm
